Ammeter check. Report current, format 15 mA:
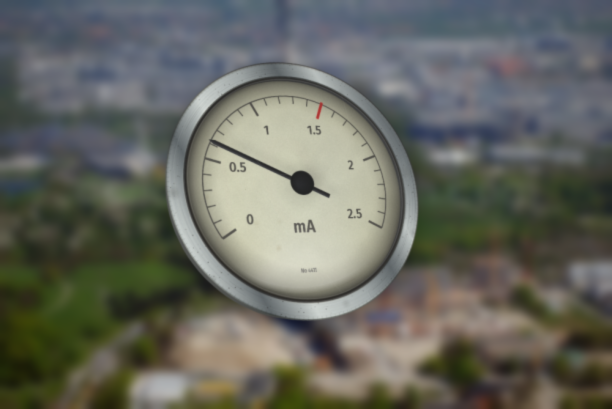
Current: 0.6 mA
